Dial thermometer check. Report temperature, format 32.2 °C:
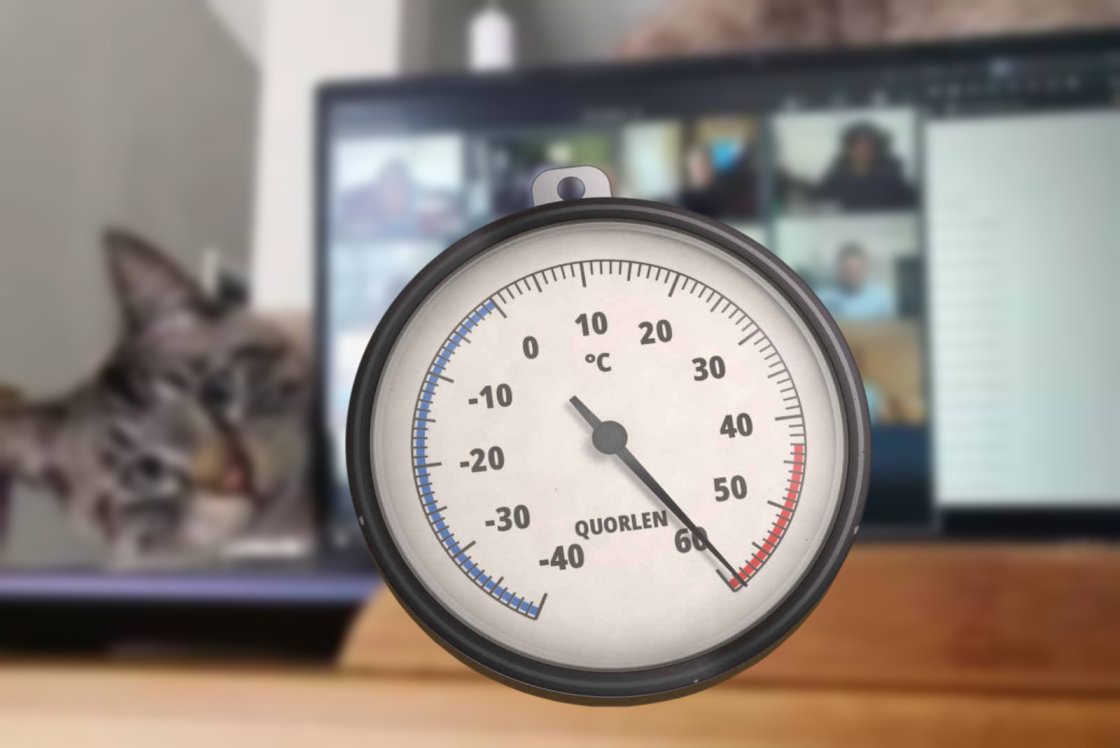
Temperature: 59 °C
